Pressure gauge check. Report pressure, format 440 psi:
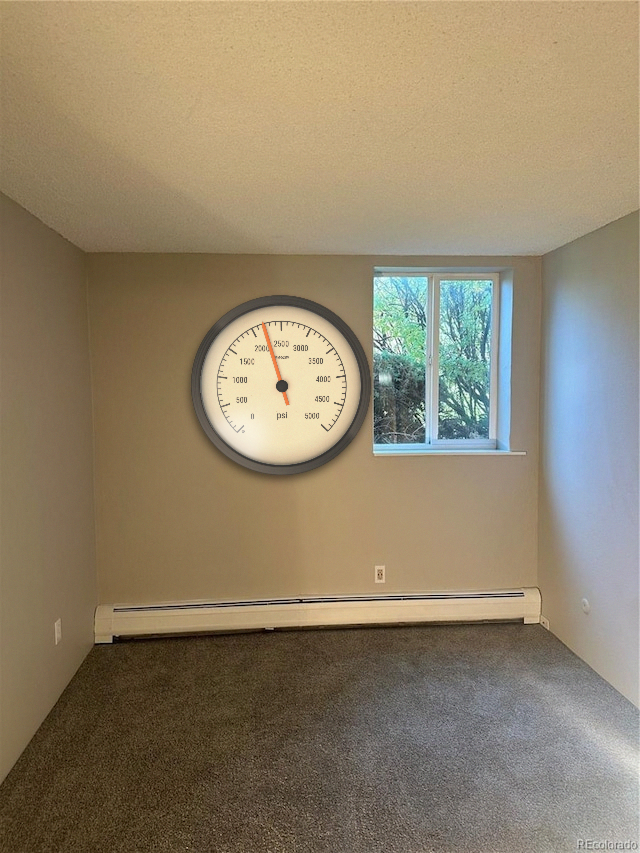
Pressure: 2200 psi
